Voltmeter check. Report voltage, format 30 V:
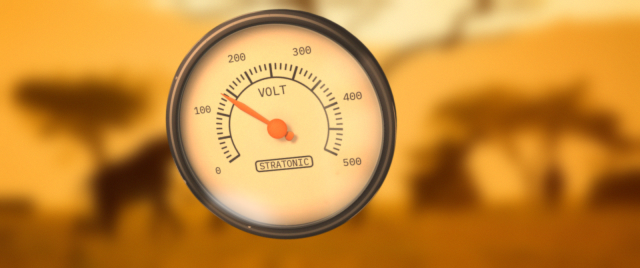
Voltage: 140 V
